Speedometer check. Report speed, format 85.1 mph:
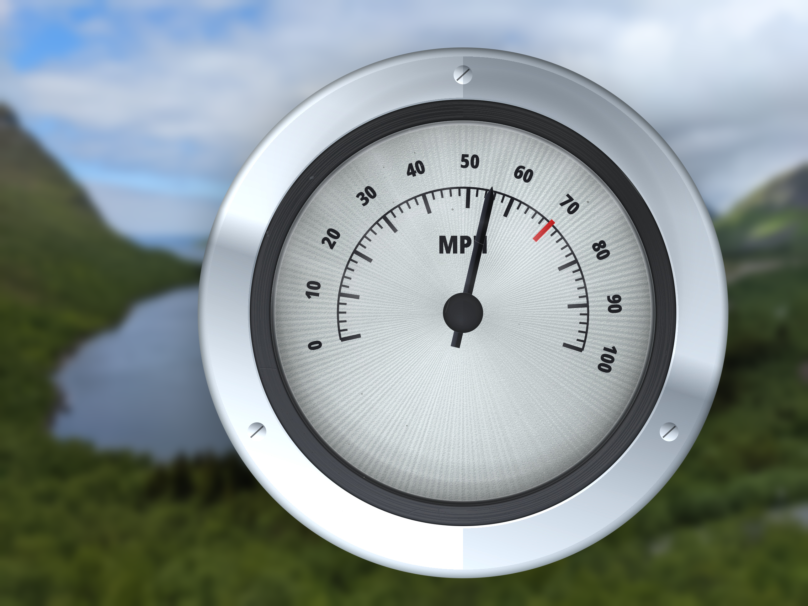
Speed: 55 mph
